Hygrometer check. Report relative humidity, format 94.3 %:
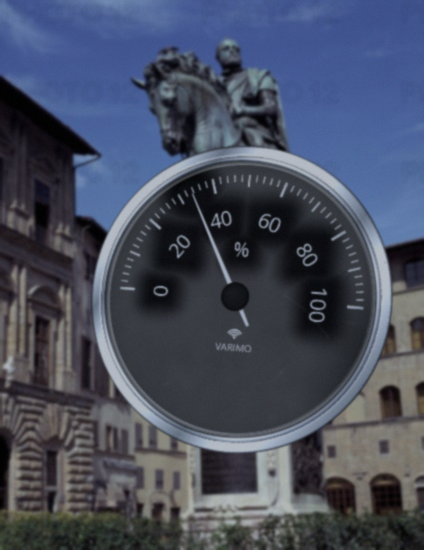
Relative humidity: 34 %
